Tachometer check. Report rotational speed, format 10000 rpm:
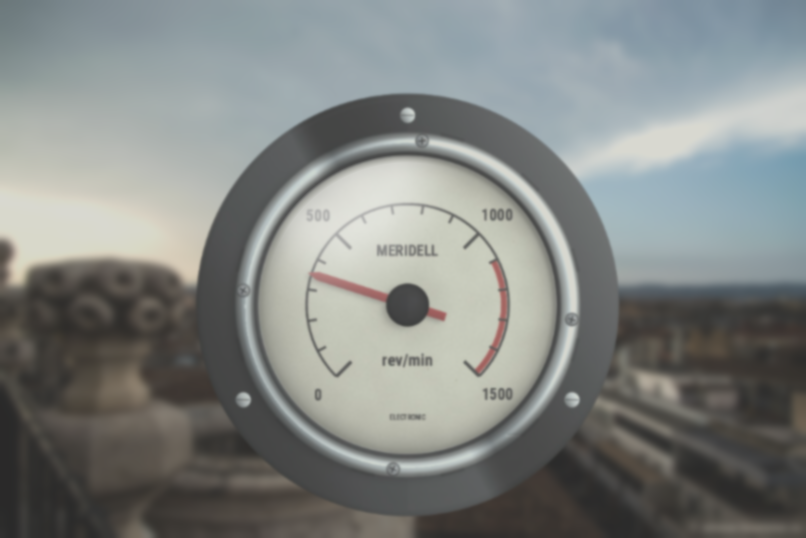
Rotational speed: 350 rpm
